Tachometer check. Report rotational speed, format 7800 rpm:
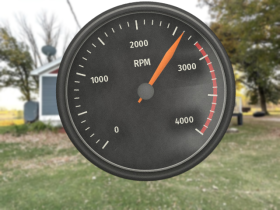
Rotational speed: 2600 rpm
